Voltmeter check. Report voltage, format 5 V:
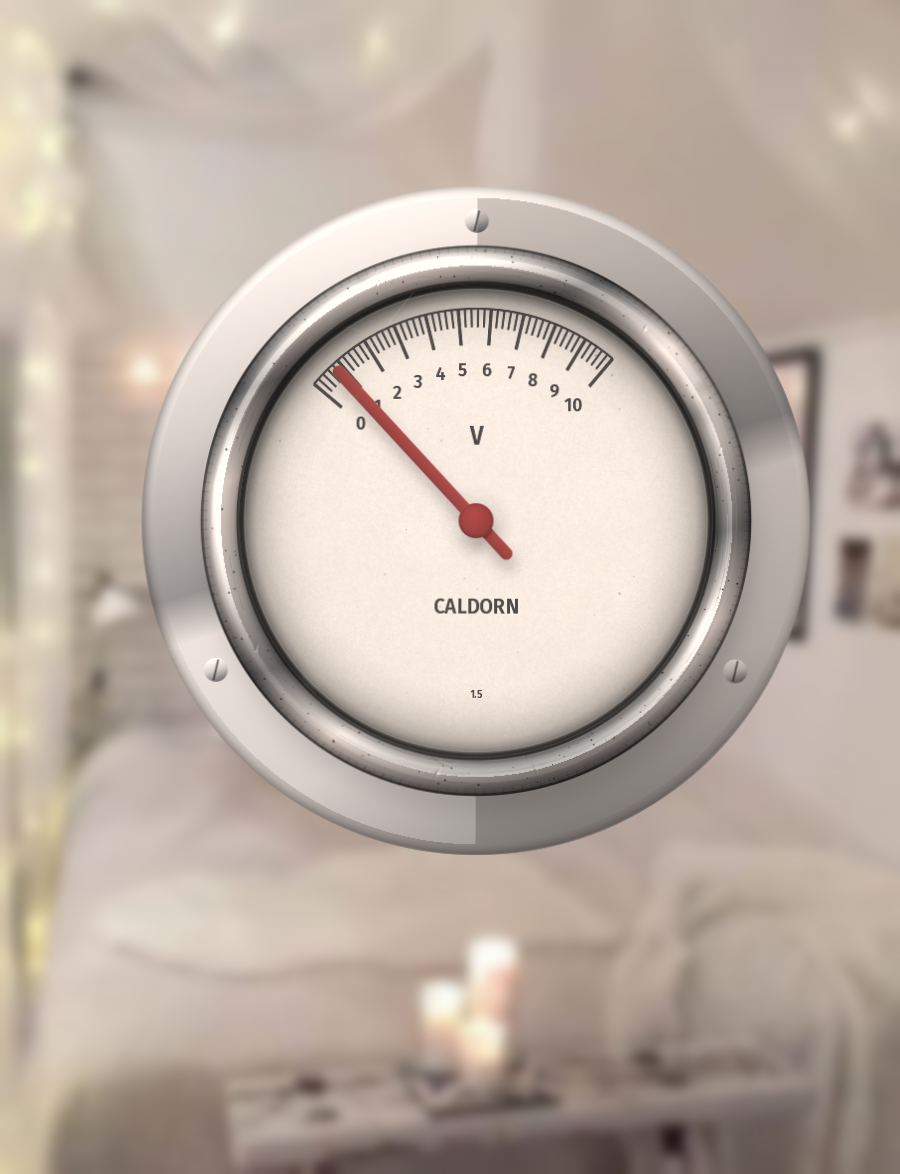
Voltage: 0.8 V
